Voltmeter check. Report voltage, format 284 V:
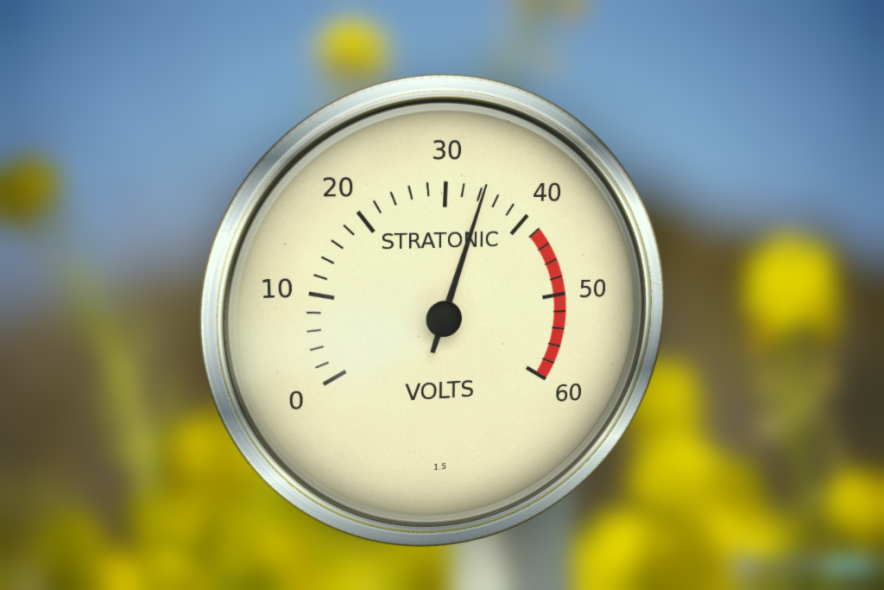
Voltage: 34 V
